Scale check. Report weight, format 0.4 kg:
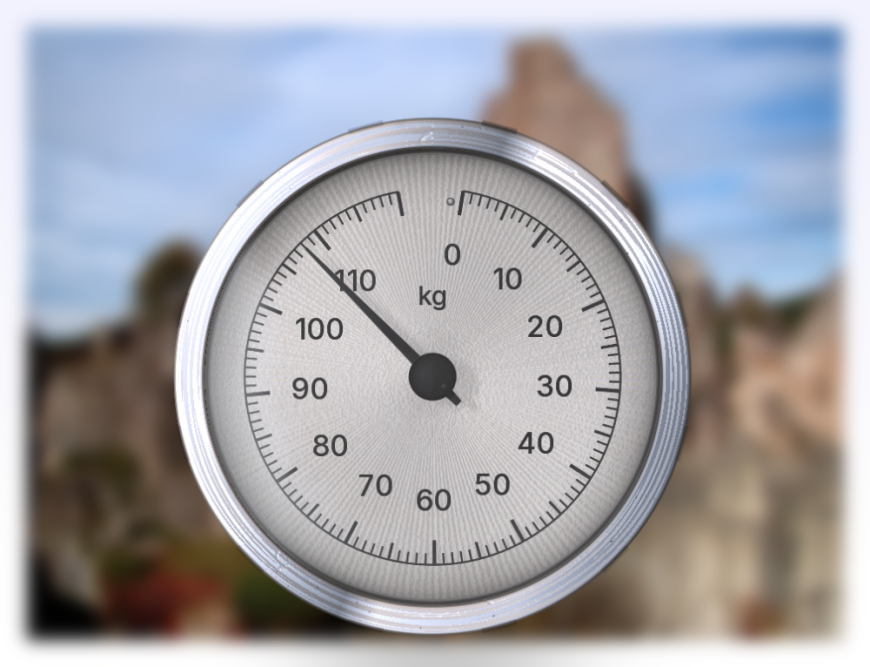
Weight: 108 kg
